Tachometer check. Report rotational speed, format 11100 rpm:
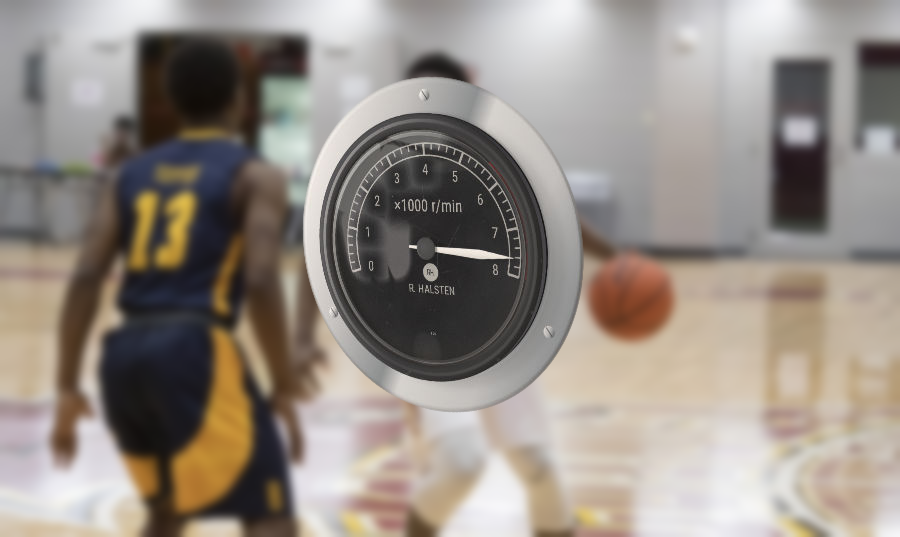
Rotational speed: 7600 rpm
